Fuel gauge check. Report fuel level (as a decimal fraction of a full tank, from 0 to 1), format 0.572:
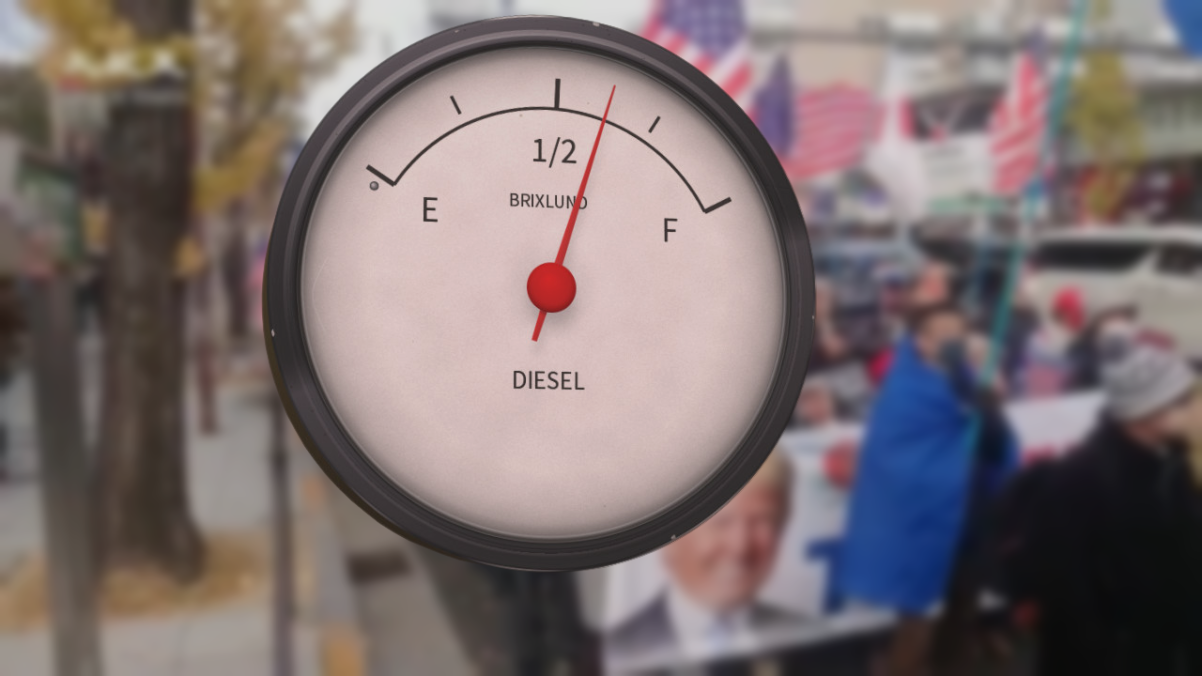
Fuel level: 0.625
